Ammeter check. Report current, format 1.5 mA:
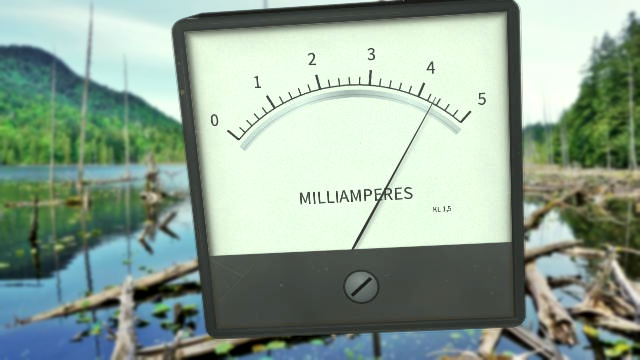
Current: 4.3 mA
